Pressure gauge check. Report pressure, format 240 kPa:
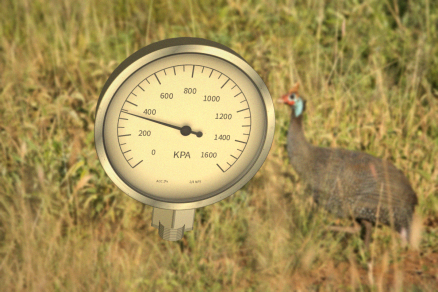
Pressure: 350 kPa
